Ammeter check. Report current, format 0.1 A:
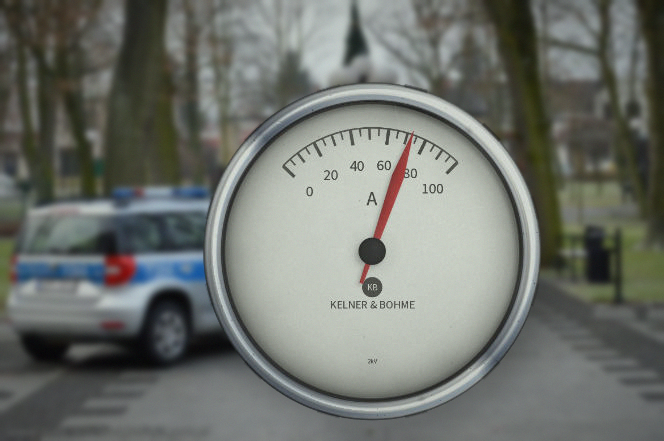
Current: 72.5 A
